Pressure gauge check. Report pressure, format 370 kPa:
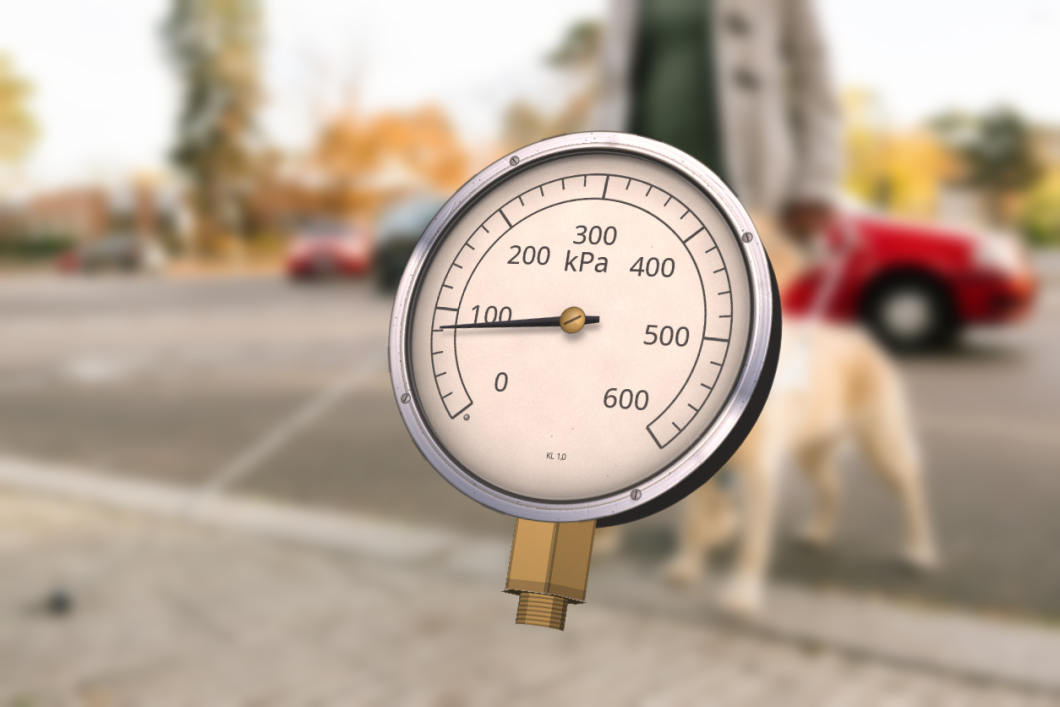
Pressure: 80 kPa
